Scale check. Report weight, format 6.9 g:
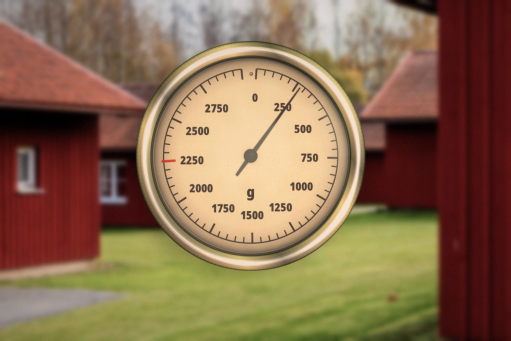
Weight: 275 g
